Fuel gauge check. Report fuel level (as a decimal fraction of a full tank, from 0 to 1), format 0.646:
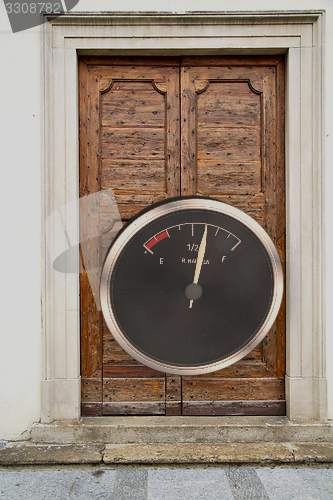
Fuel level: 0.625
